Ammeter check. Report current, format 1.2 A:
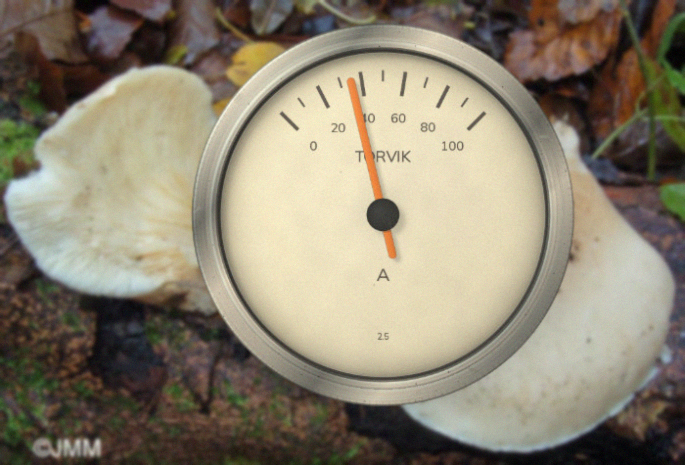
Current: 35 A
